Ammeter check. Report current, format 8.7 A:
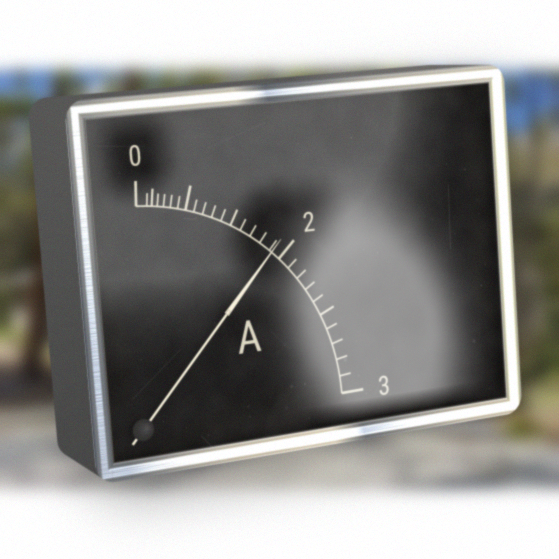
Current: 1.9 A
